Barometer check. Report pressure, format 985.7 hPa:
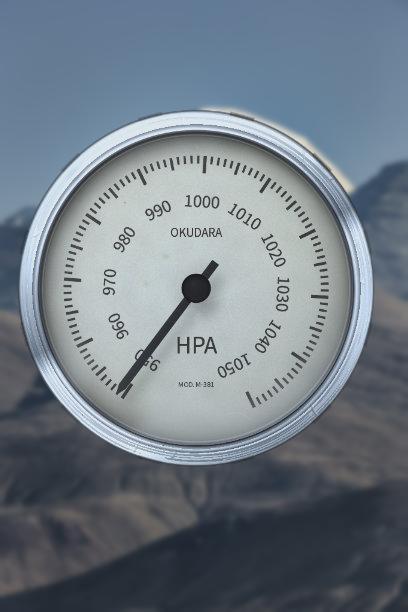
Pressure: 951 hPa
